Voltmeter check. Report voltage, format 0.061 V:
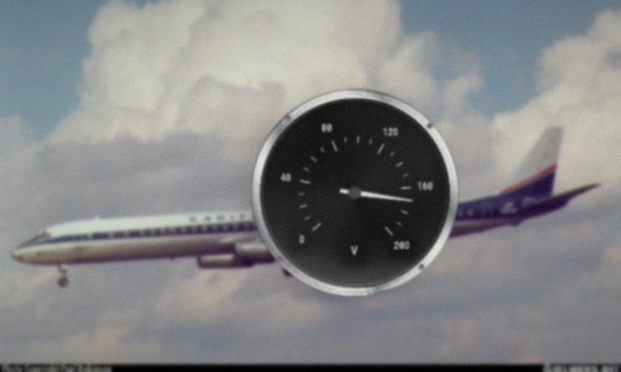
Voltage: 170 V
